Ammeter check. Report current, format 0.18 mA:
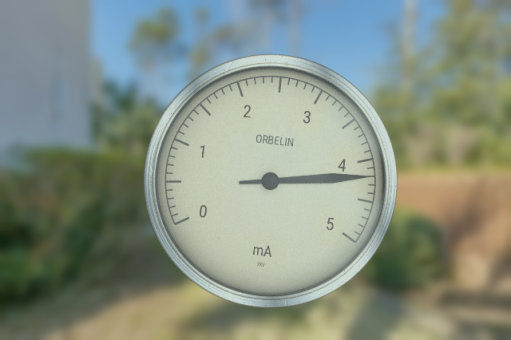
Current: 4.2 mA
